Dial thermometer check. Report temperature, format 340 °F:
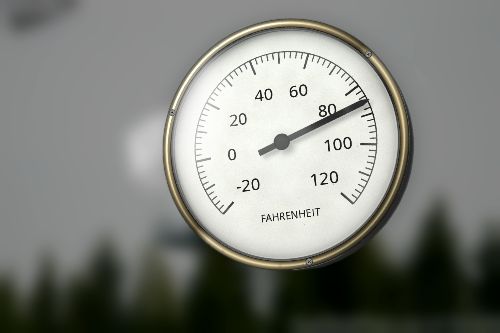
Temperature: 86 °F
